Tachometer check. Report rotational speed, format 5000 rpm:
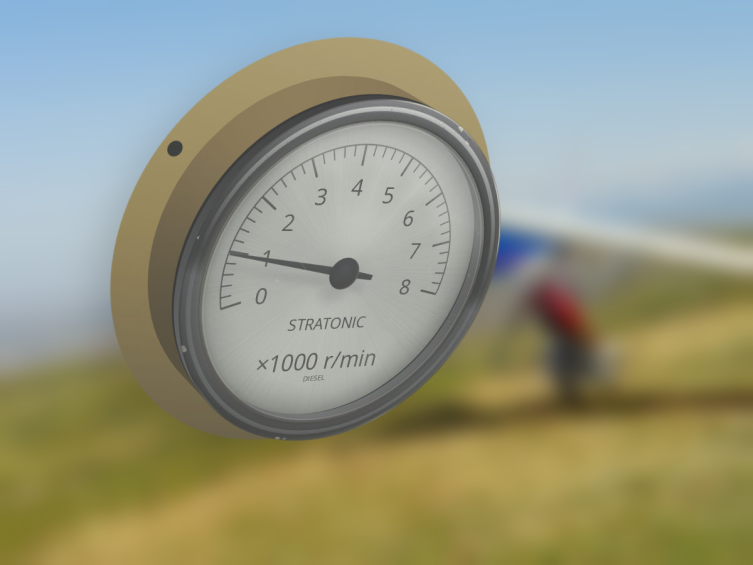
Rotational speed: 1000 rpm
